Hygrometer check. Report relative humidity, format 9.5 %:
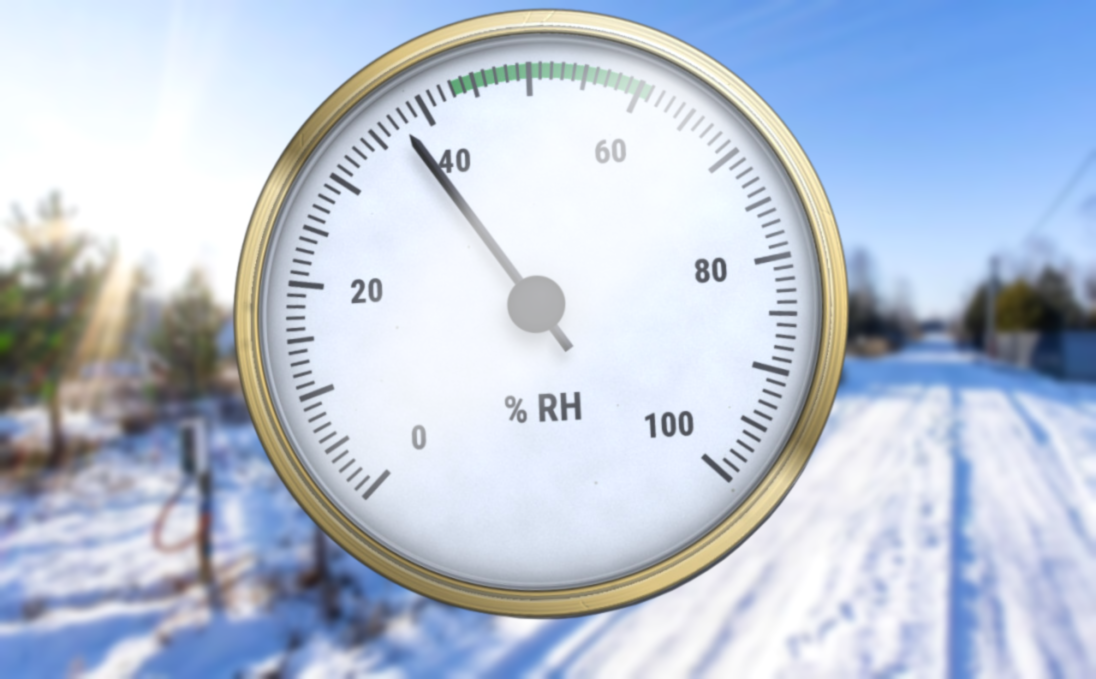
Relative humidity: 37.5 %
